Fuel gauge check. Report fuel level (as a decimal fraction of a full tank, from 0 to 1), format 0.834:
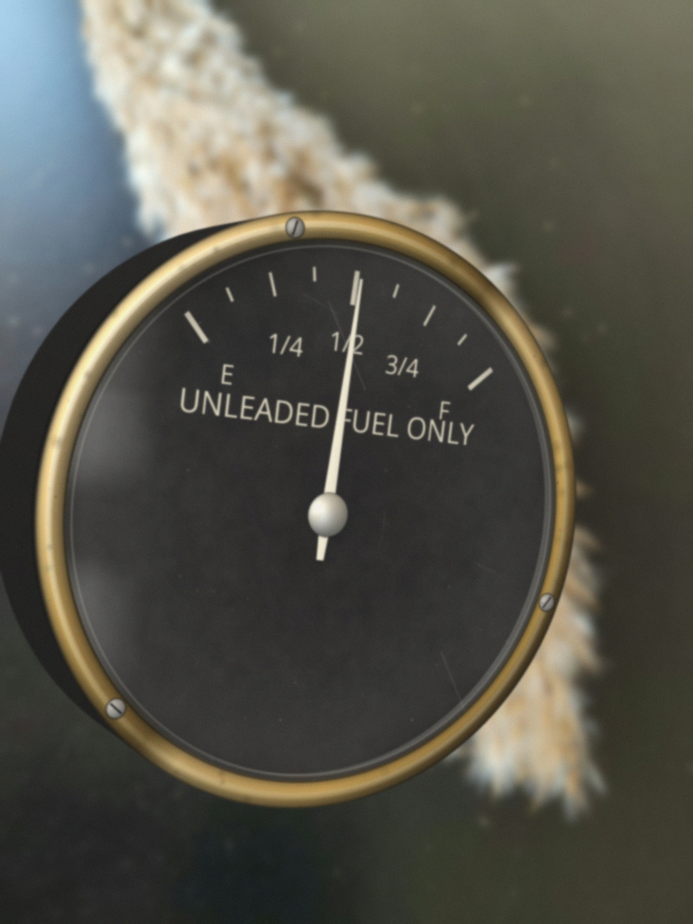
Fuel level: 0.5
